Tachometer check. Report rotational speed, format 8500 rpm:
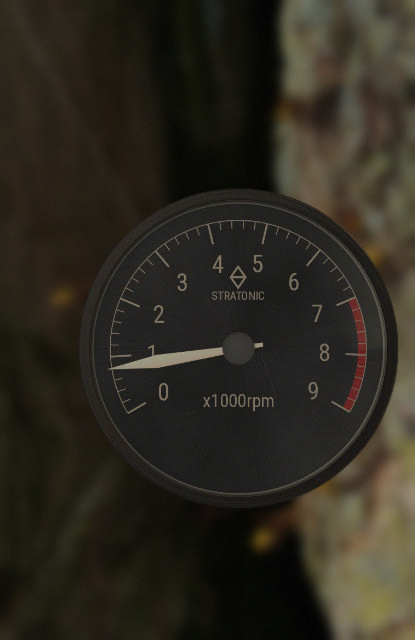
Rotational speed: 800 rpm
